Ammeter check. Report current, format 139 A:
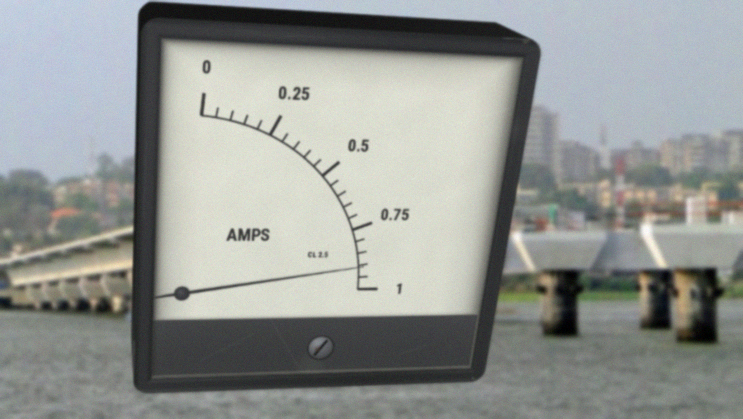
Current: 0.9 A
